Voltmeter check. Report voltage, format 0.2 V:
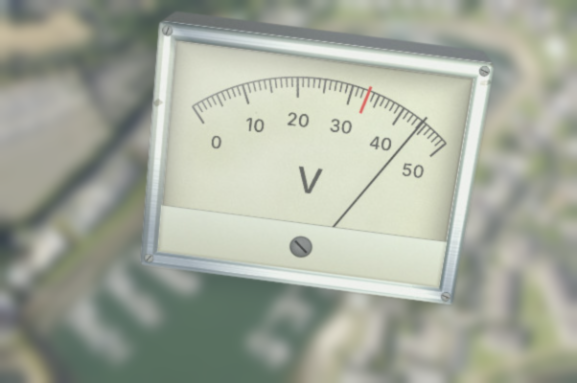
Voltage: 44 V
